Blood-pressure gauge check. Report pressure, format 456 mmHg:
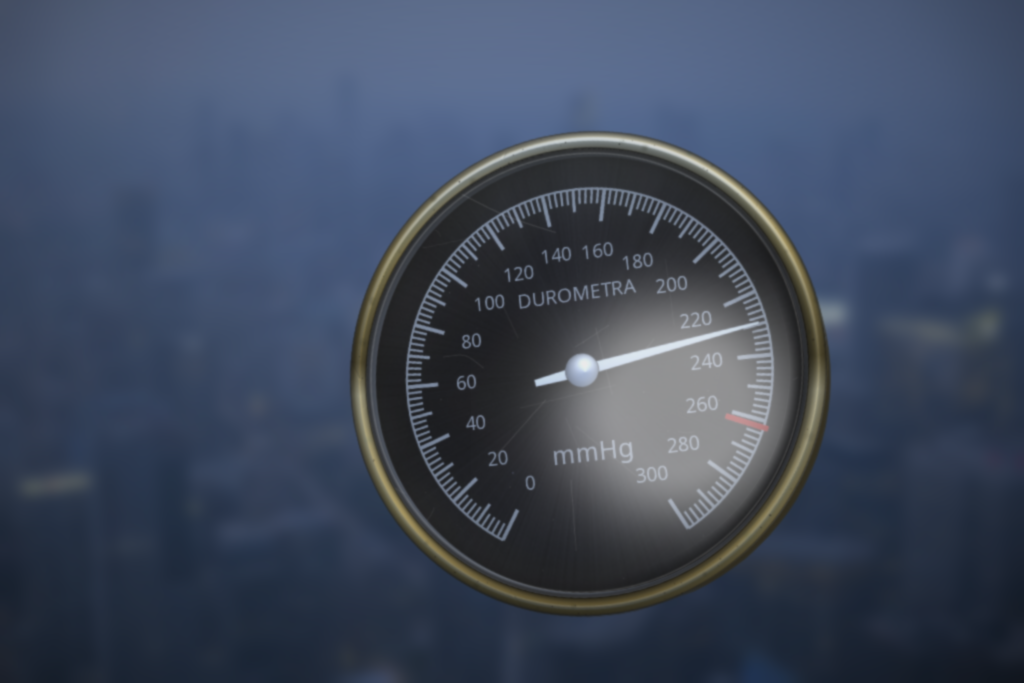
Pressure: 230 mmHg
